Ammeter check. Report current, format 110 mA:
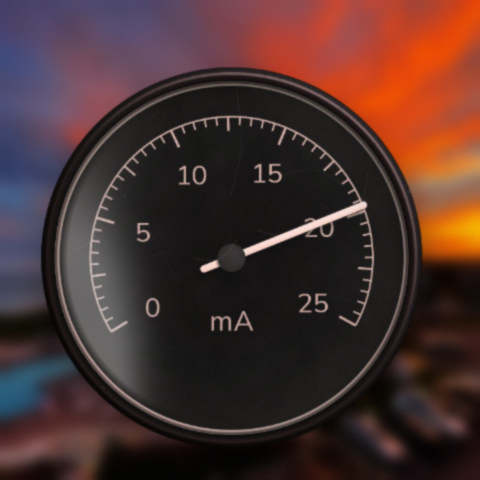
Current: 19.75 mA
